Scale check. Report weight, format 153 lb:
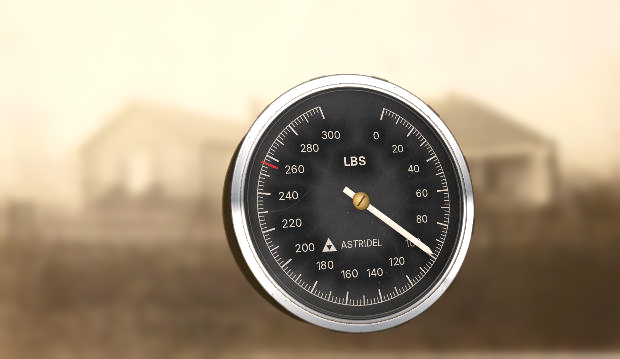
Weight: 100 lb
